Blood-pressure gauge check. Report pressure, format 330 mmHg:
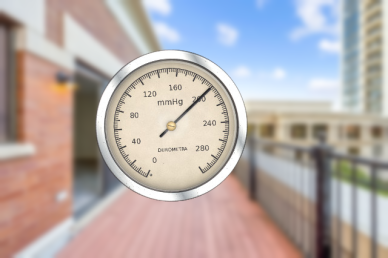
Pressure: 200 mmHg
